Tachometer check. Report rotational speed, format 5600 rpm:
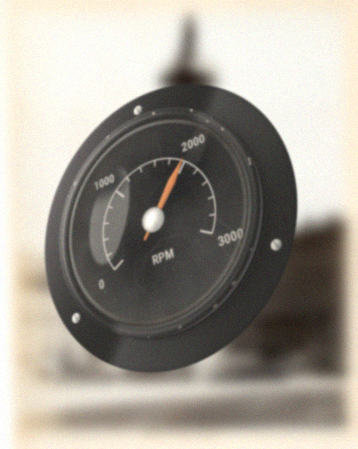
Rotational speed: 2000 rpm
